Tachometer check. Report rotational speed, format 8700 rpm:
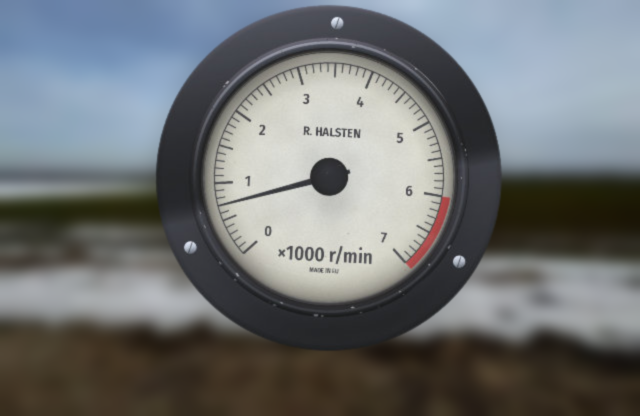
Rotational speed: 700 rpm
